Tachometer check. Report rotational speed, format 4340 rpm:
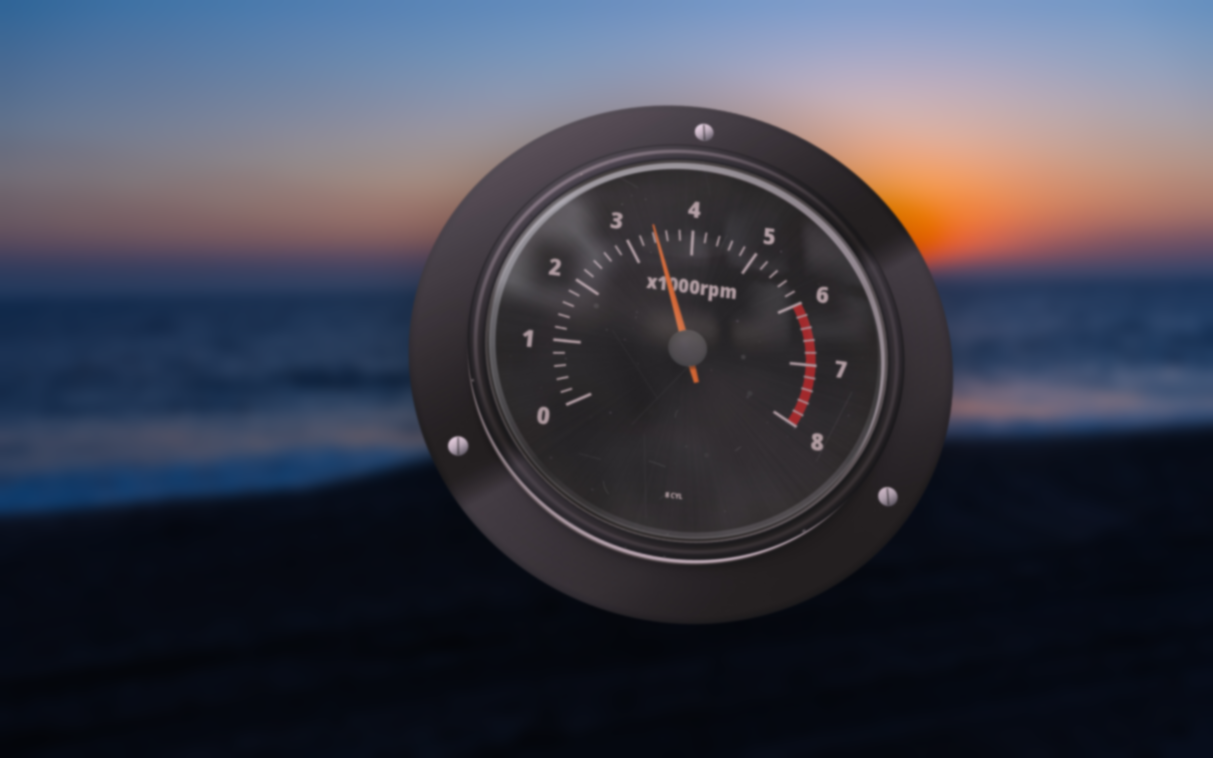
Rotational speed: 3400 rpm
